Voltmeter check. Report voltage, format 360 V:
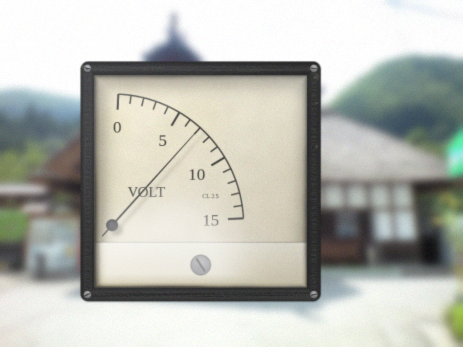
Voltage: 7 V
